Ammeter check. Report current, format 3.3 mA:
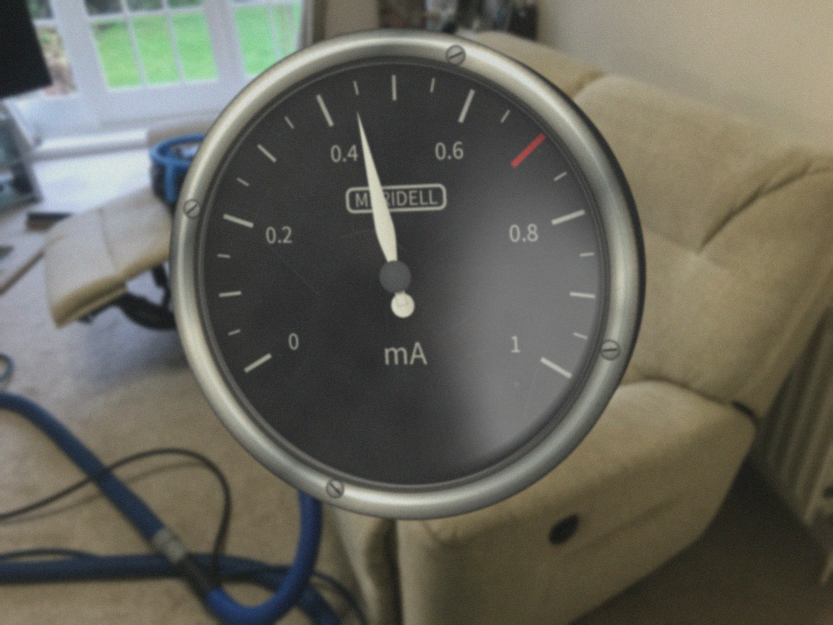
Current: 0.45 mA
